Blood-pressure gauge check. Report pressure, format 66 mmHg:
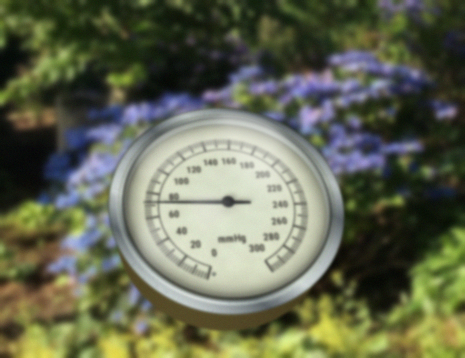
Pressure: 70 mmHg
